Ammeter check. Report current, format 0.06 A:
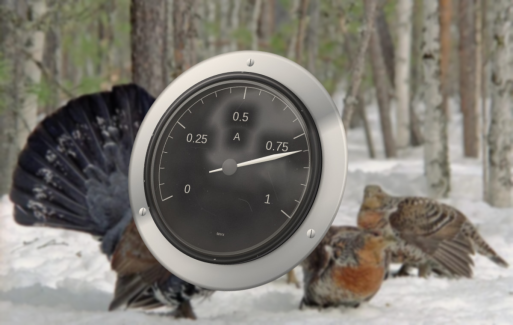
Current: 0.8 A
